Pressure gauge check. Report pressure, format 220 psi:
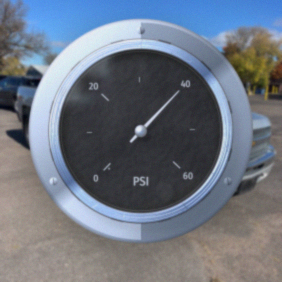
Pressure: 40 psi
